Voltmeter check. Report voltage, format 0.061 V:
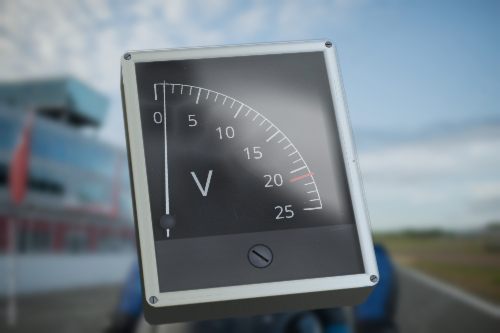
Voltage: 1 V
